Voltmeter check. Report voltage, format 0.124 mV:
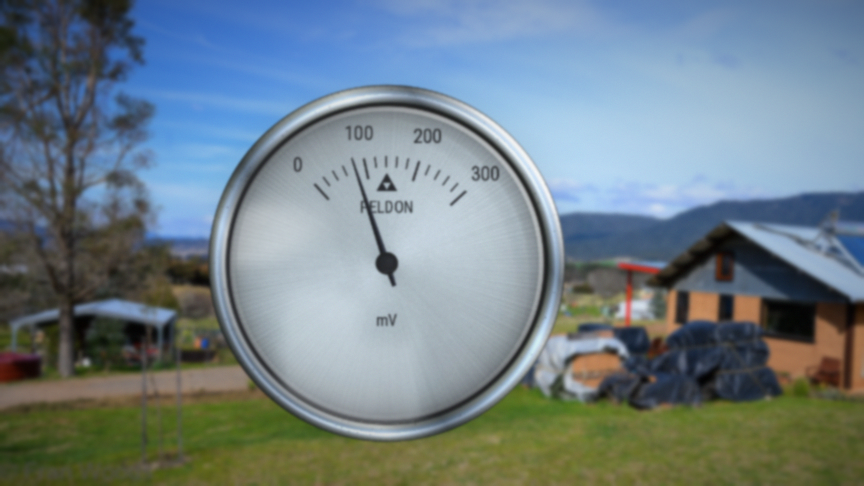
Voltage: 80 mV
